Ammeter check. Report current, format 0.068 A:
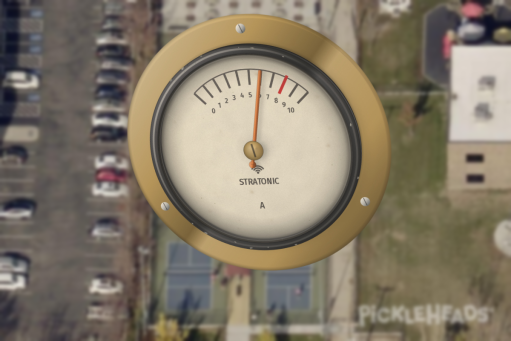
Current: 6 A
